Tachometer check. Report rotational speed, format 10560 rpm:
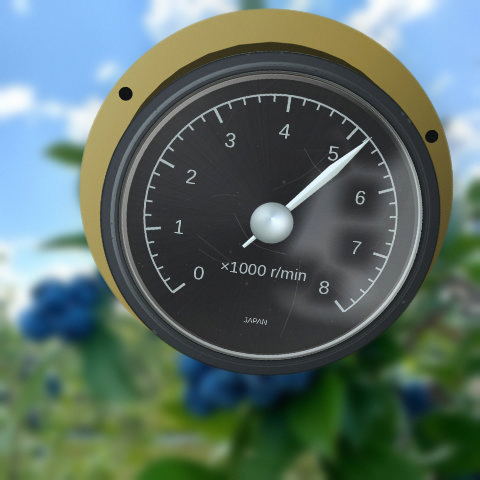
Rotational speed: 5200 rpm
